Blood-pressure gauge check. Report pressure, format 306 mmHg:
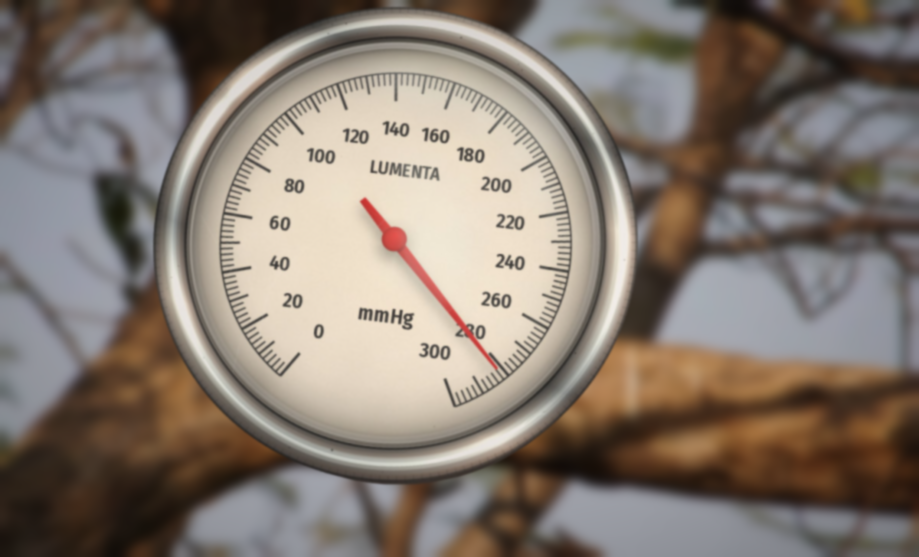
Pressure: 282 mmHg
